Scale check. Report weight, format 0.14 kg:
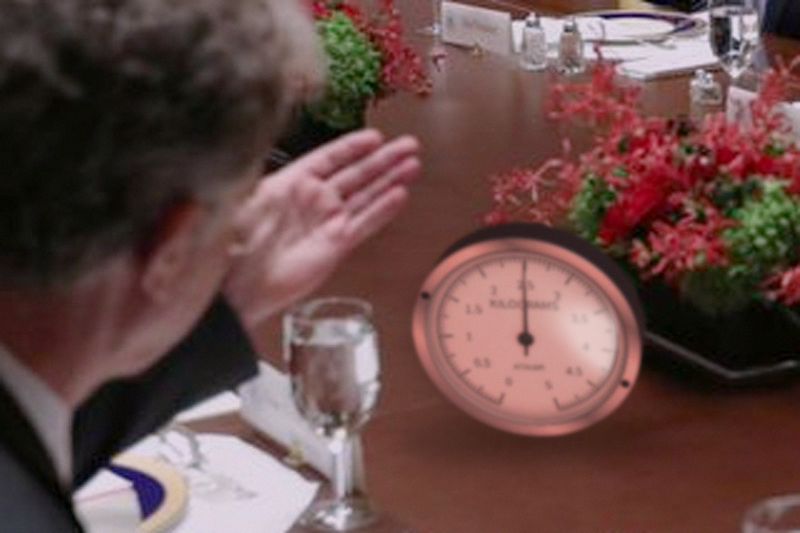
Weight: 2.5 kg
